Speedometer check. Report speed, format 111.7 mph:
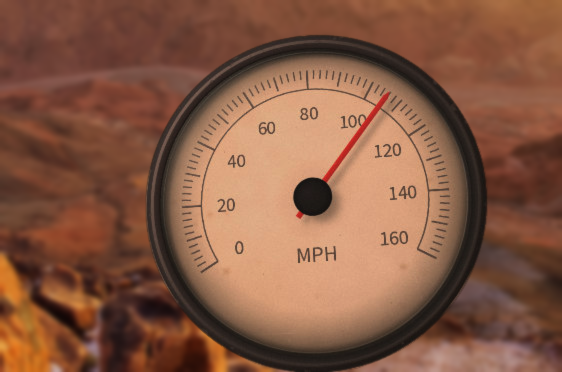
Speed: 106 mph
